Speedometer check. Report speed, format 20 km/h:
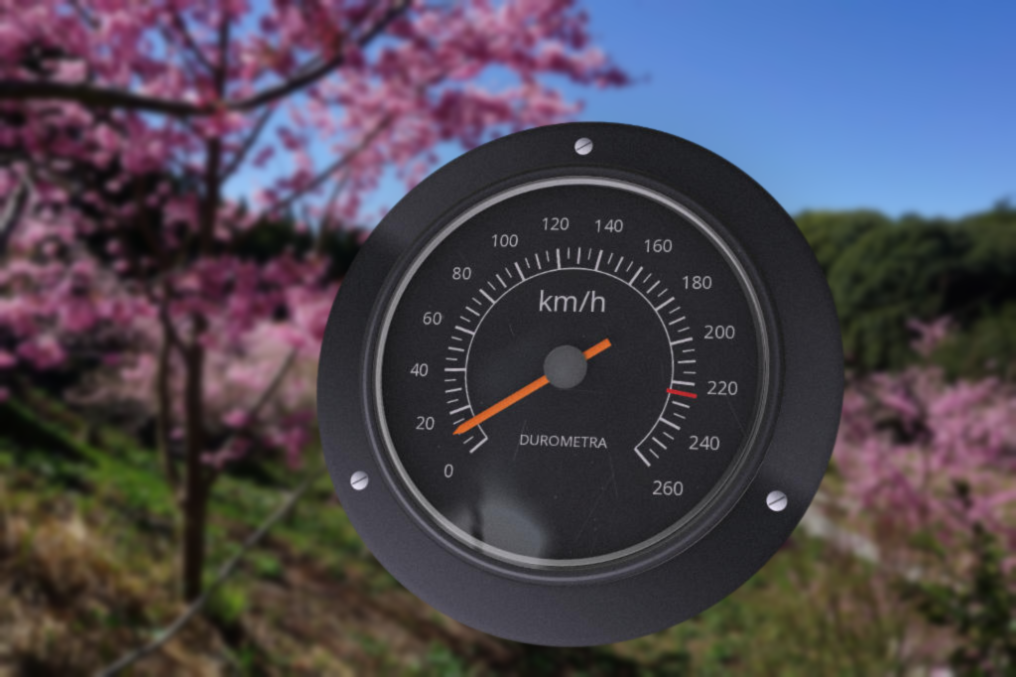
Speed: 10 km/h
